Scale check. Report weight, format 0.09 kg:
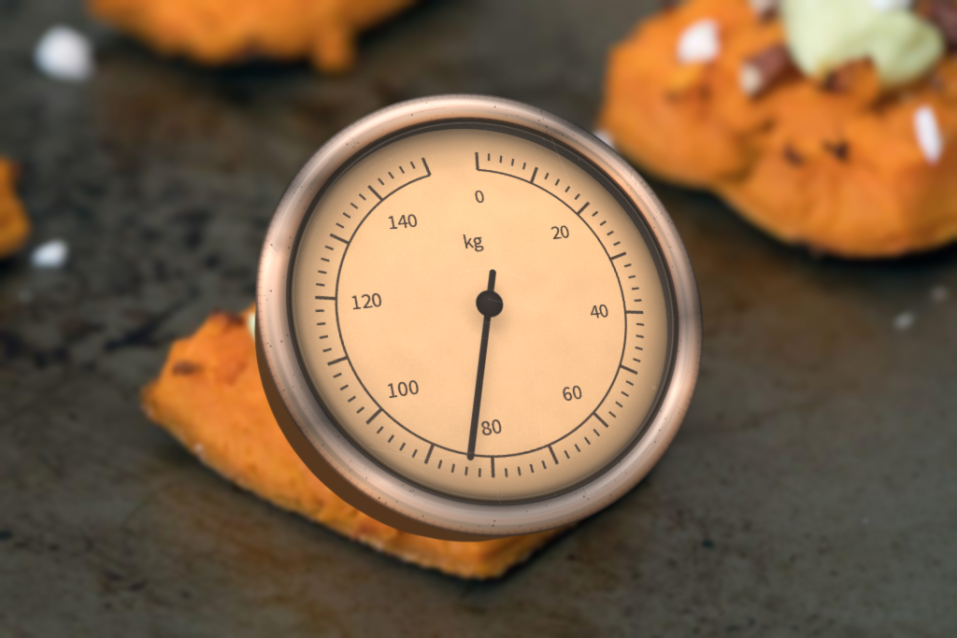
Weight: 84 kg
